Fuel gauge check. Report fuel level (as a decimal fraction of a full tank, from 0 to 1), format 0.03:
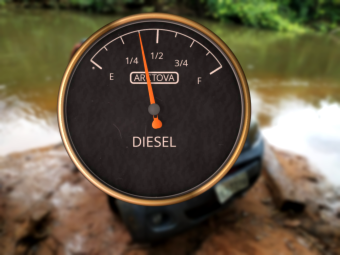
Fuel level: 0.375
